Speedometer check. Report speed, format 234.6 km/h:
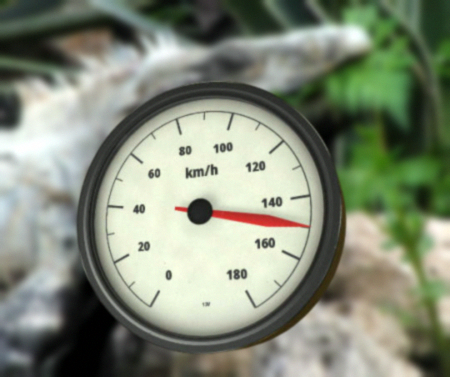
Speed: 150 km/h
